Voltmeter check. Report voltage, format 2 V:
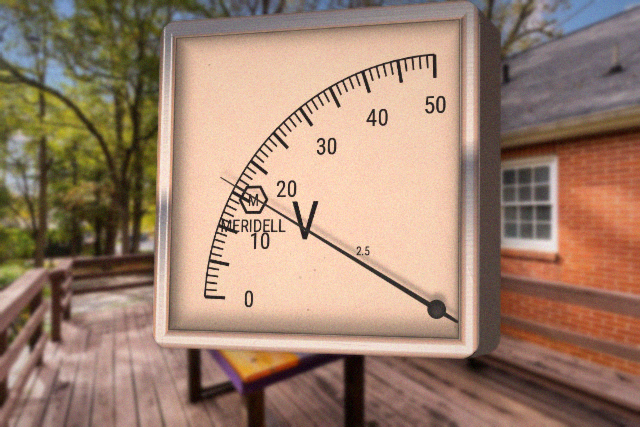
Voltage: 16 V
